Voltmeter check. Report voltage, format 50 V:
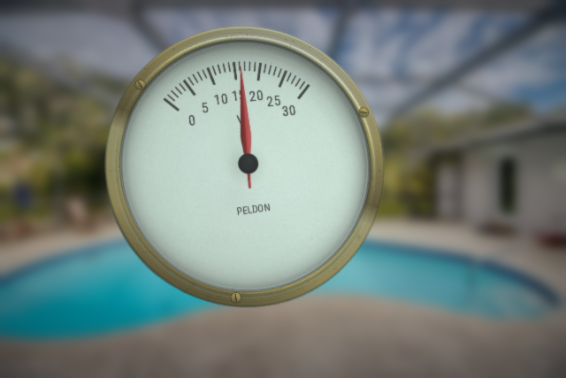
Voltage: 16 V
